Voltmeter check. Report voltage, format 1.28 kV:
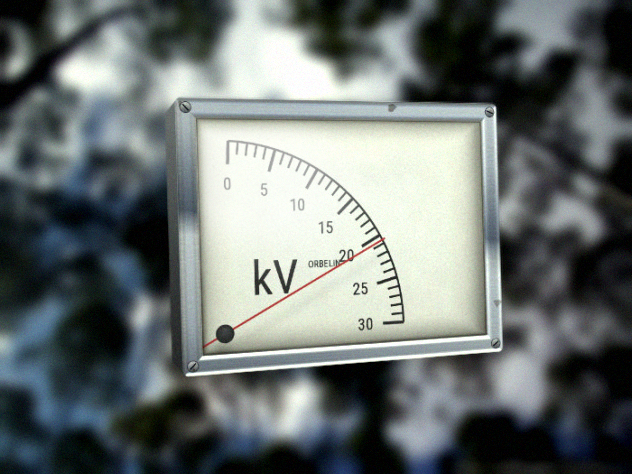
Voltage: 20.5 kV
